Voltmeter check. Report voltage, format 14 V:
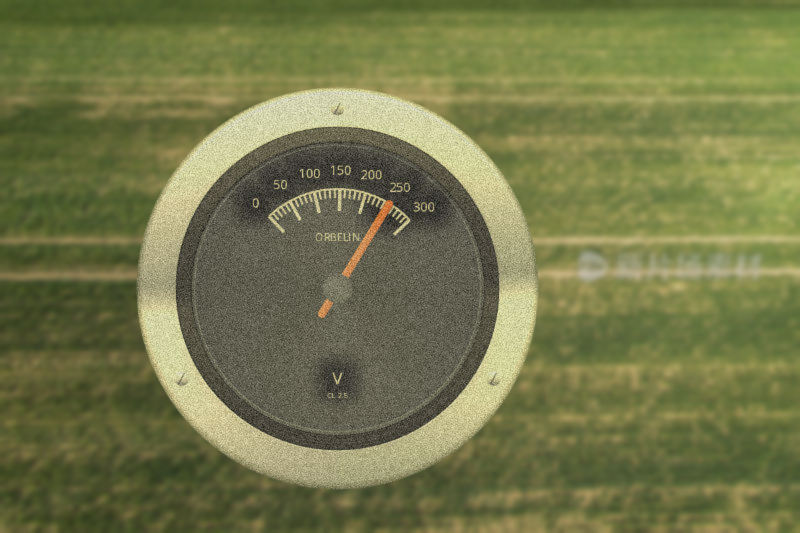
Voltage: 250 V
